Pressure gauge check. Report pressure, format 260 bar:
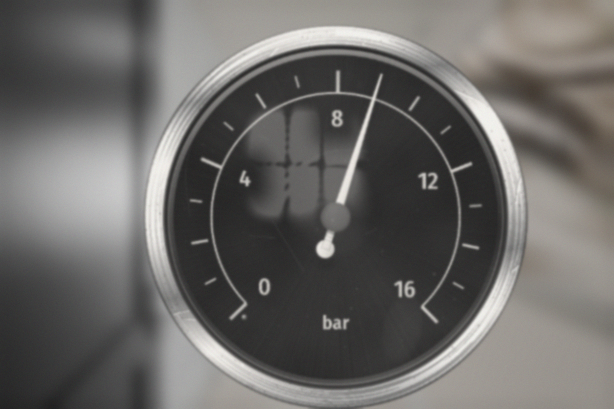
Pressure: 9 bar
